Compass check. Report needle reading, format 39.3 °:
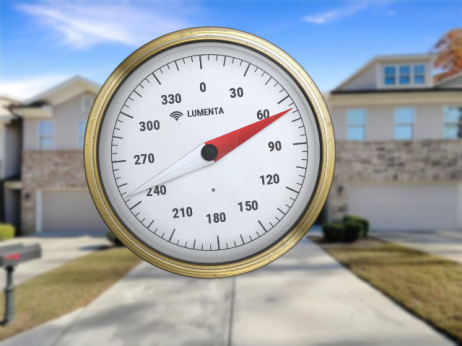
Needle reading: 67.5 °
